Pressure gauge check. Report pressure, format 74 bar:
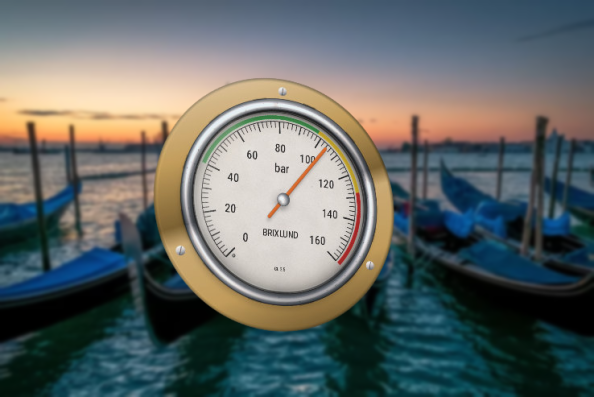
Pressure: 104 bar
